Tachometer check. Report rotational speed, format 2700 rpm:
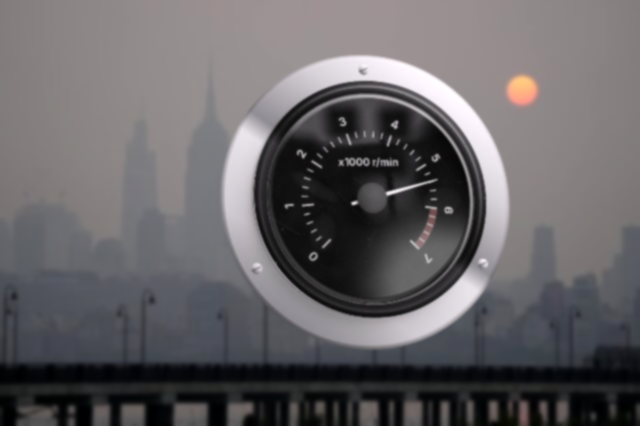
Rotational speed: 5400 rpm
